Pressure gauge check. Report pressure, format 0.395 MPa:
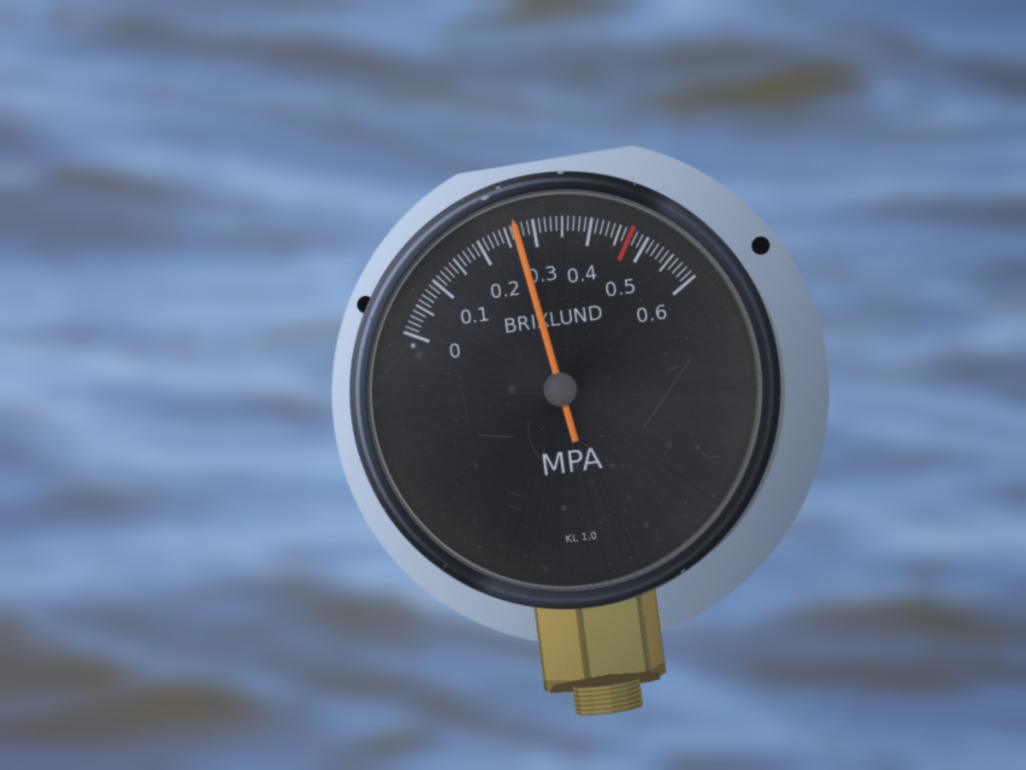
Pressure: 0.27 MPa
